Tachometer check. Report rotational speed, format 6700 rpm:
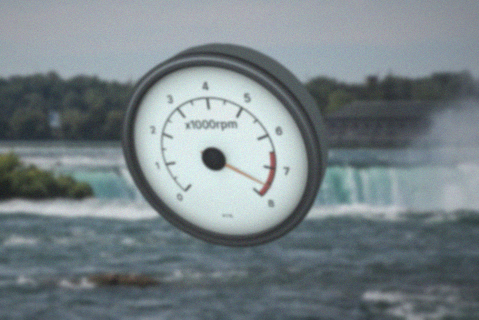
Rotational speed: 7500 rpm
